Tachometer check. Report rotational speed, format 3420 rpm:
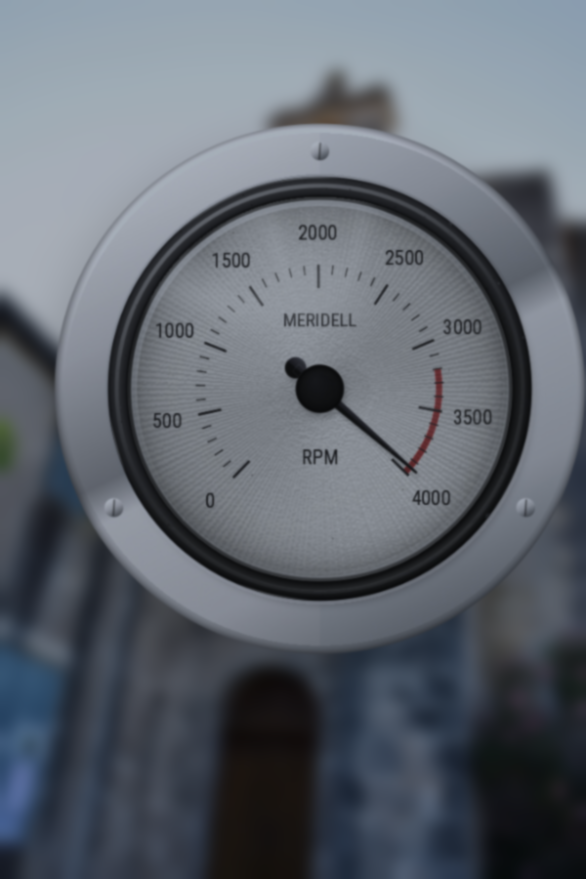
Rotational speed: 3950 rpm
